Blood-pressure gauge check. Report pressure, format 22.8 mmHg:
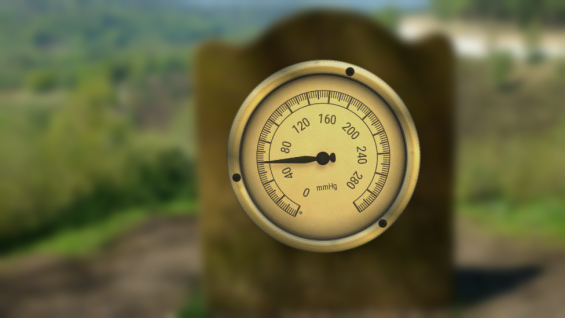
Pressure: 60 mmHg
